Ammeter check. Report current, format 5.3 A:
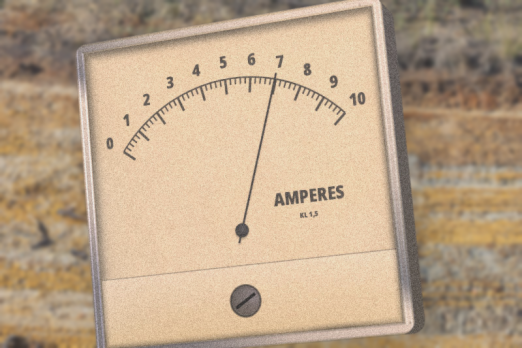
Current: 7 A
